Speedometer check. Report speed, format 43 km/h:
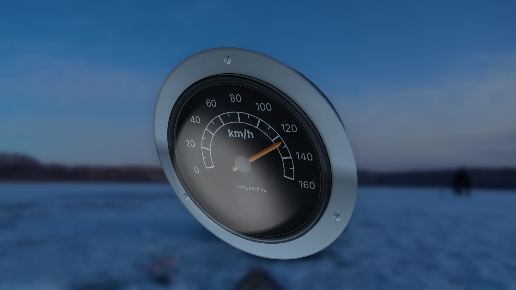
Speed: 125 km/h
